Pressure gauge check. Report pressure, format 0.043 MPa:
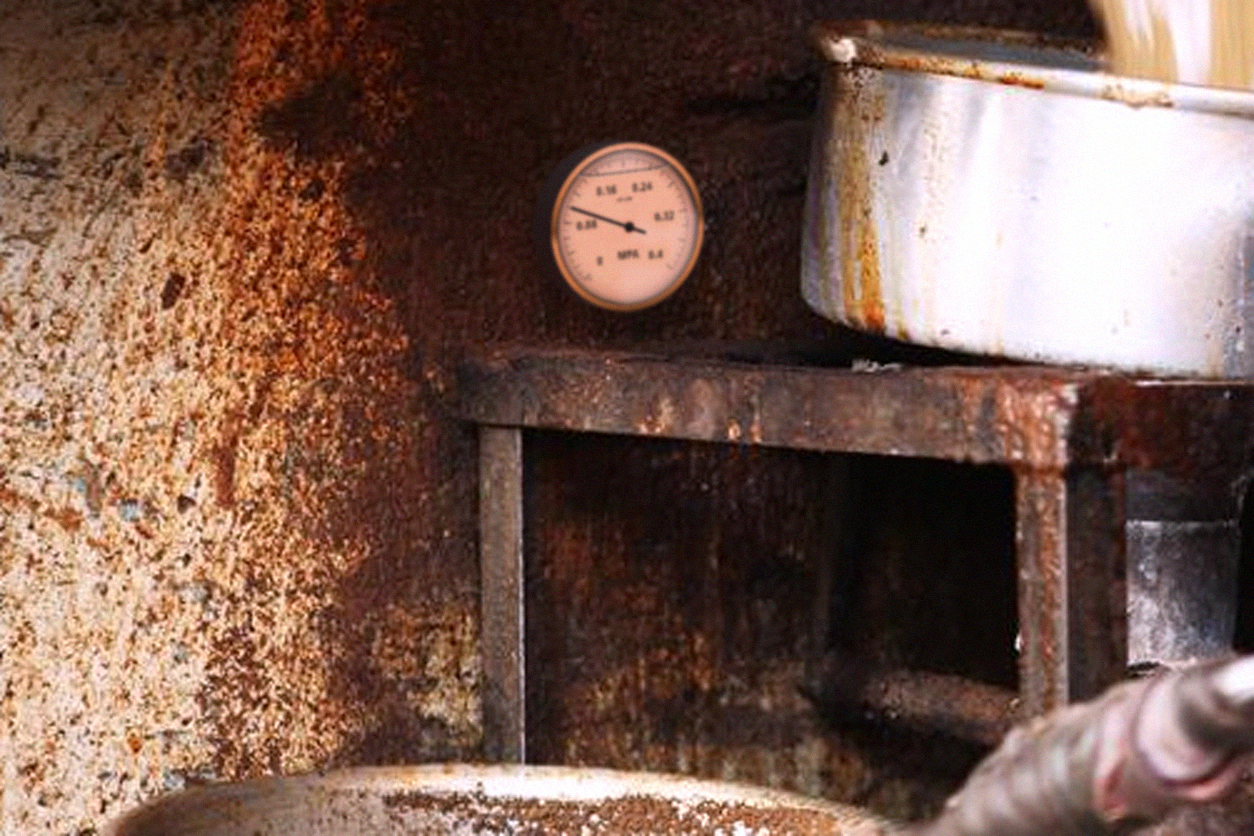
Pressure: 0.1 MPa
